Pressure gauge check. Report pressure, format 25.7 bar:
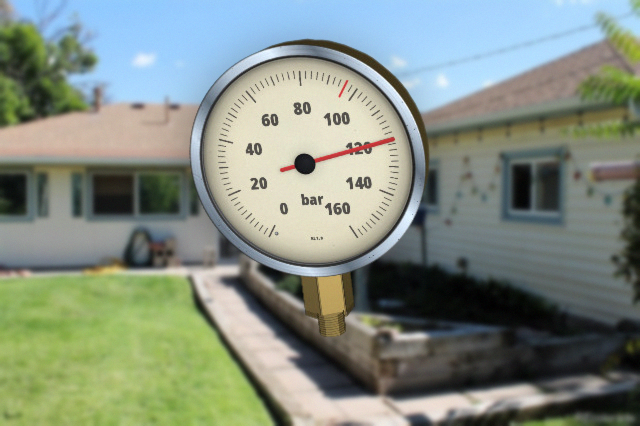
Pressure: 120 bar
